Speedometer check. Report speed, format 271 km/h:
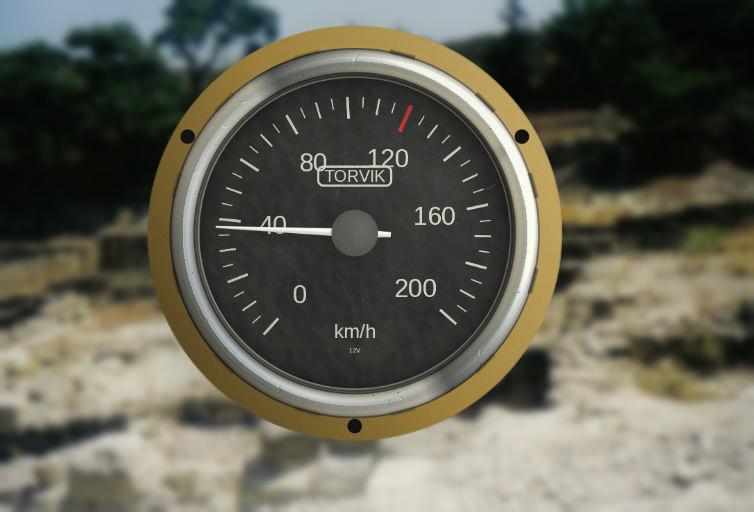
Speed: 37.5 km/h
